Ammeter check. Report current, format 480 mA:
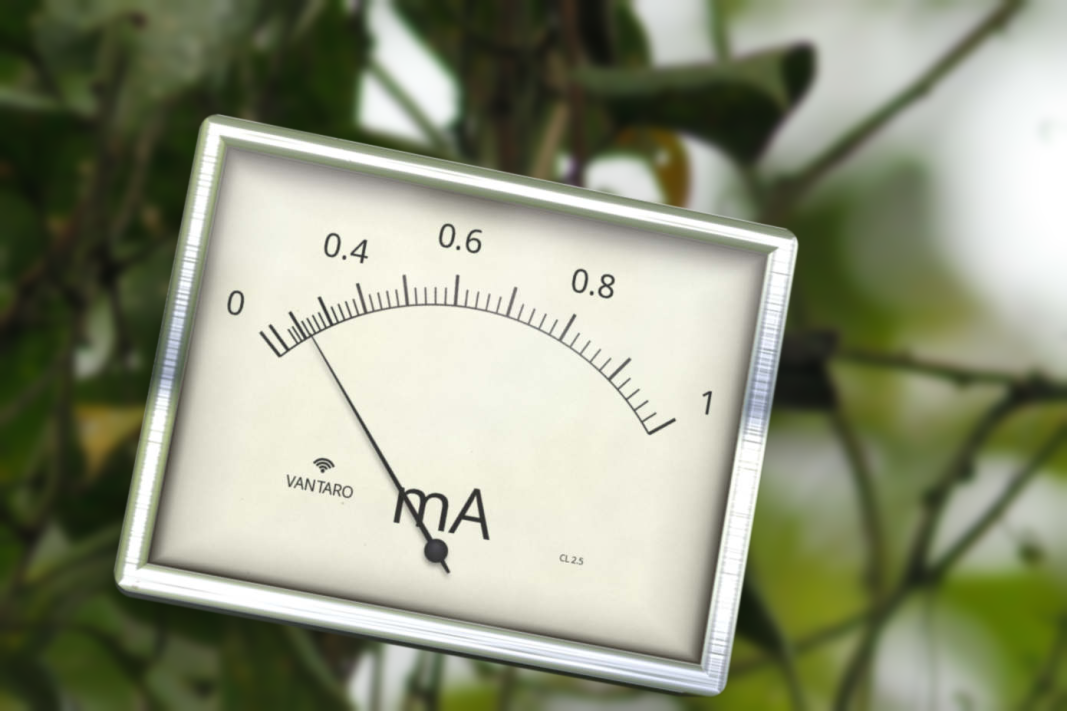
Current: 0.22 mA
